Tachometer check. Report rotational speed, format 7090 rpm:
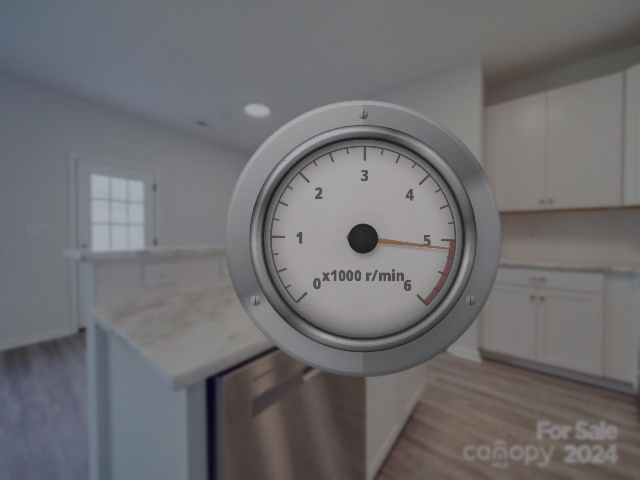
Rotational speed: 5125 rpm
